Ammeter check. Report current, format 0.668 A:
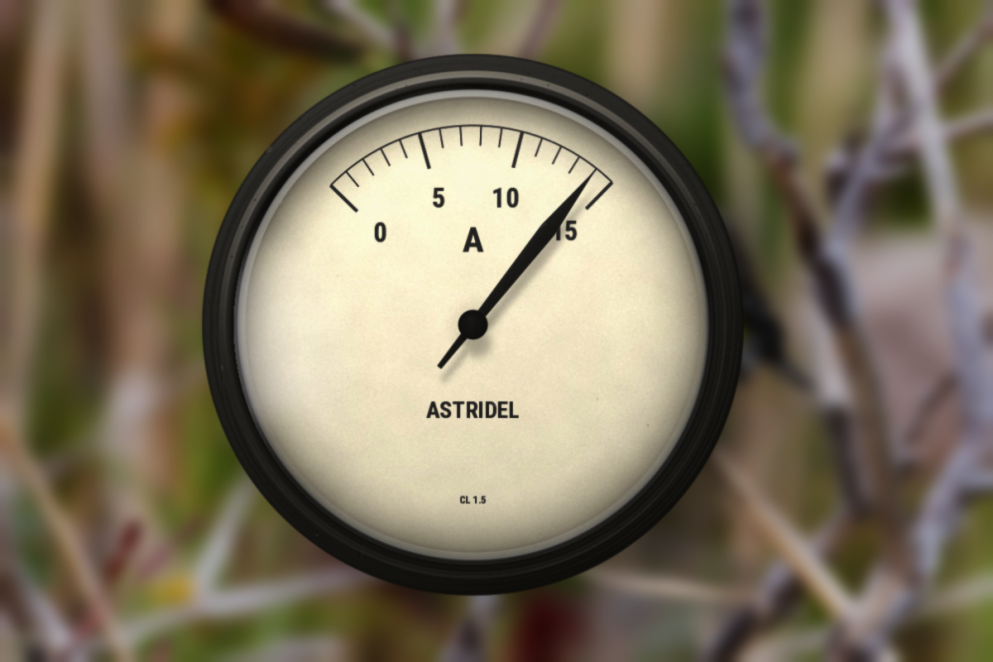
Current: 14 A
